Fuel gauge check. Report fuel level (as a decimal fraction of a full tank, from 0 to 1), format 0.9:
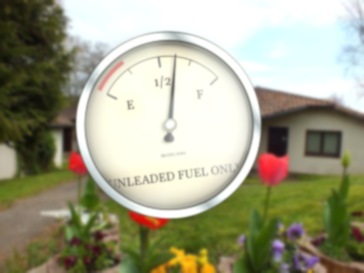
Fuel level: 0.625
